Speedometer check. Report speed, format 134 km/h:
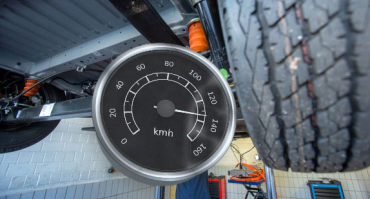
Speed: 135 km/h
